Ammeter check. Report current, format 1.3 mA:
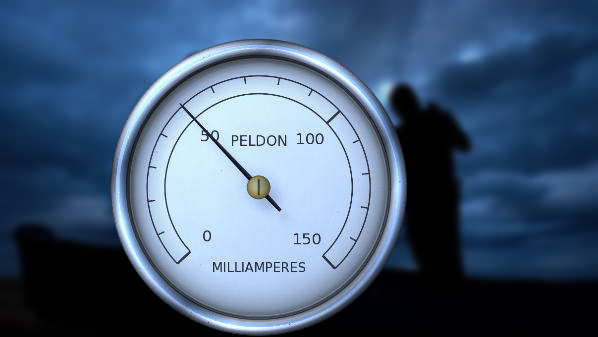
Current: 50 mA
